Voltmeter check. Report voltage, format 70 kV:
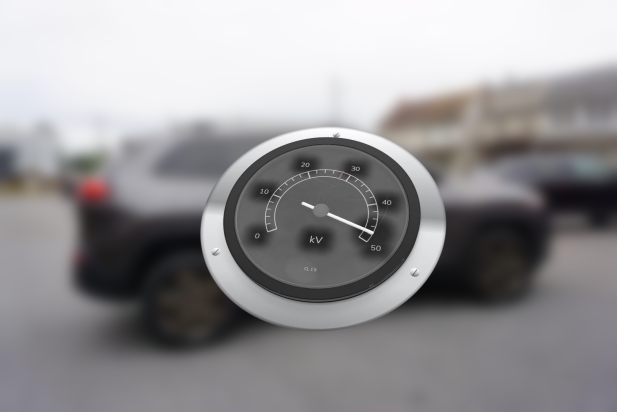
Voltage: 48 kV
